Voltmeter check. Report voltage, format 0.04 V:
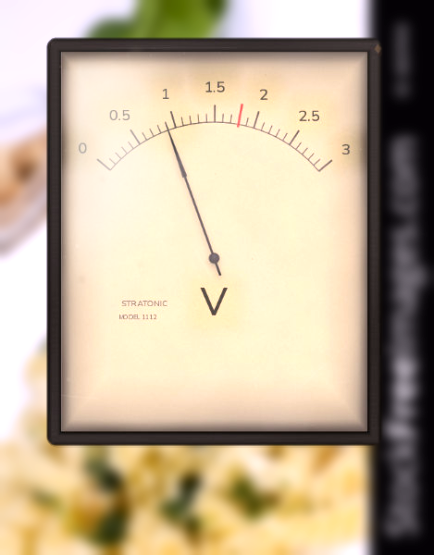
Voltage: 0.9 V
